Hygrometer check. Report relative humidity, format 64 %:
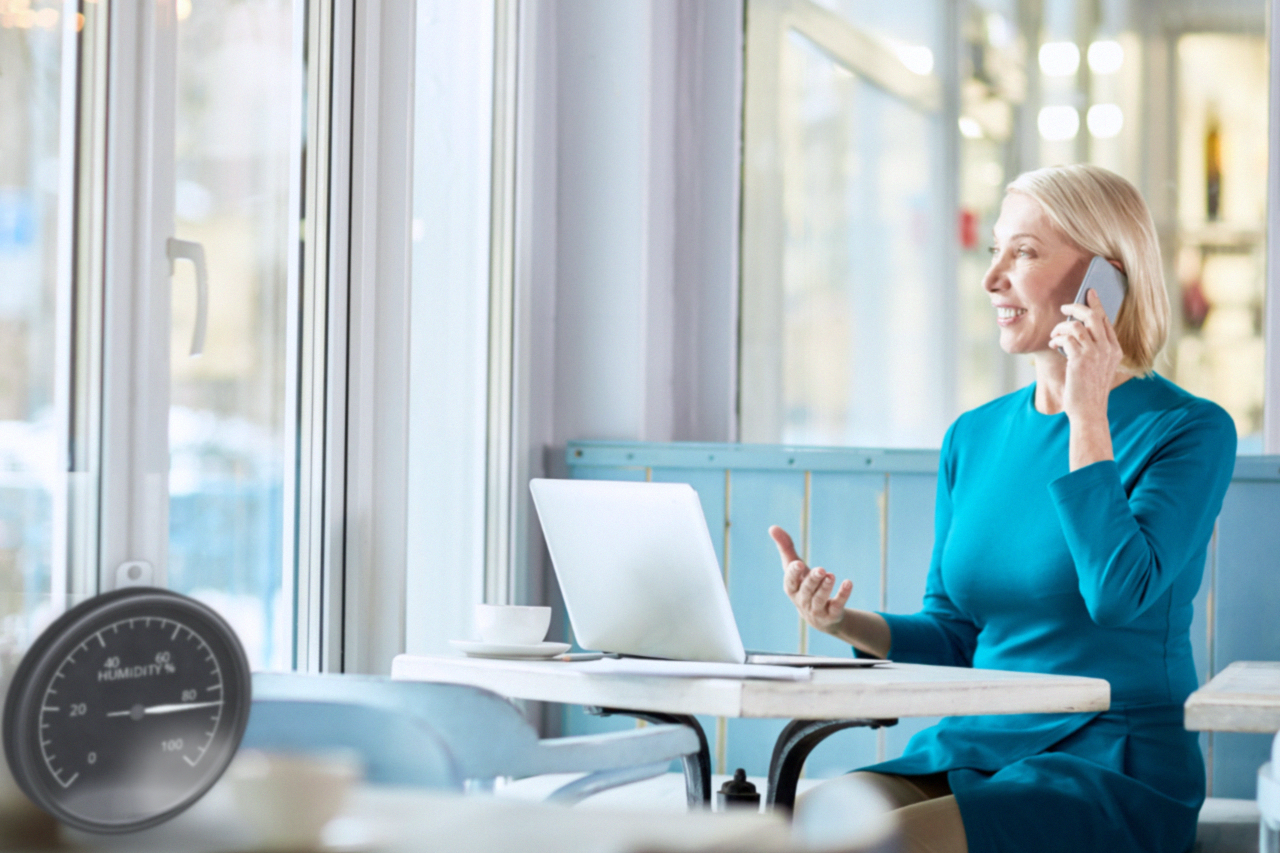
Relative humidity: 84 %
